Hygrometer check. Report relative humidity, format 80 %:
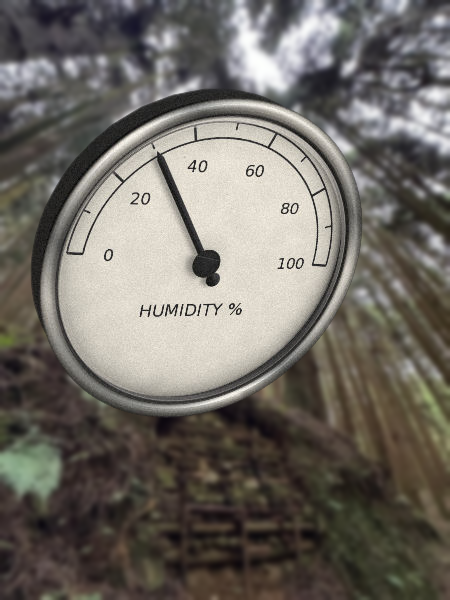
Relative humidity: 30 %
